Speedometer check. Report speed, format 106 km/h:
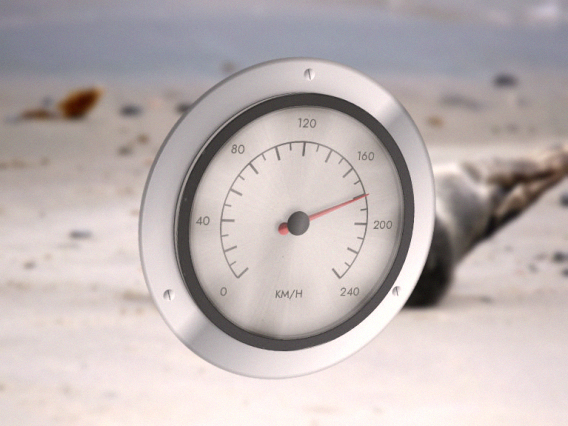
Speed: 180 km/h
